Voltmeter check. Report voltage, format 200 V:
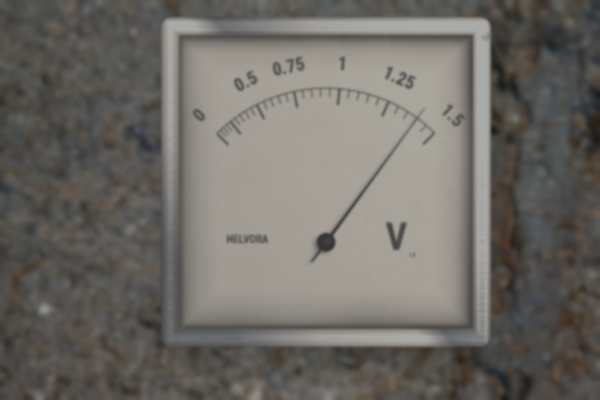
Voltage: 1.4 V
